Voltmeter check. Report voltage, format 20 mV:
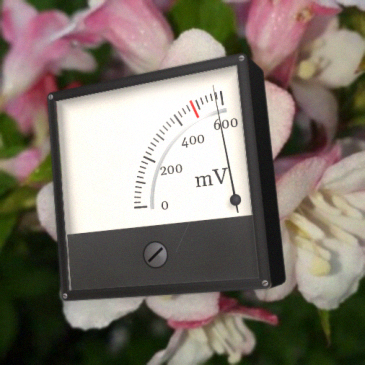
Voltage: 580 mV
